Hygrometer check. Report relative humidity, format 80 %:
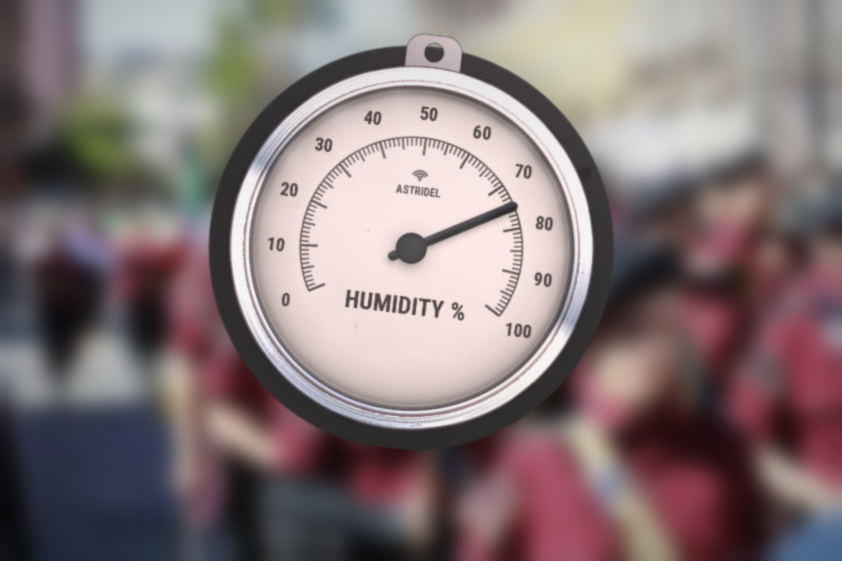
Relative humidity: 75 %
